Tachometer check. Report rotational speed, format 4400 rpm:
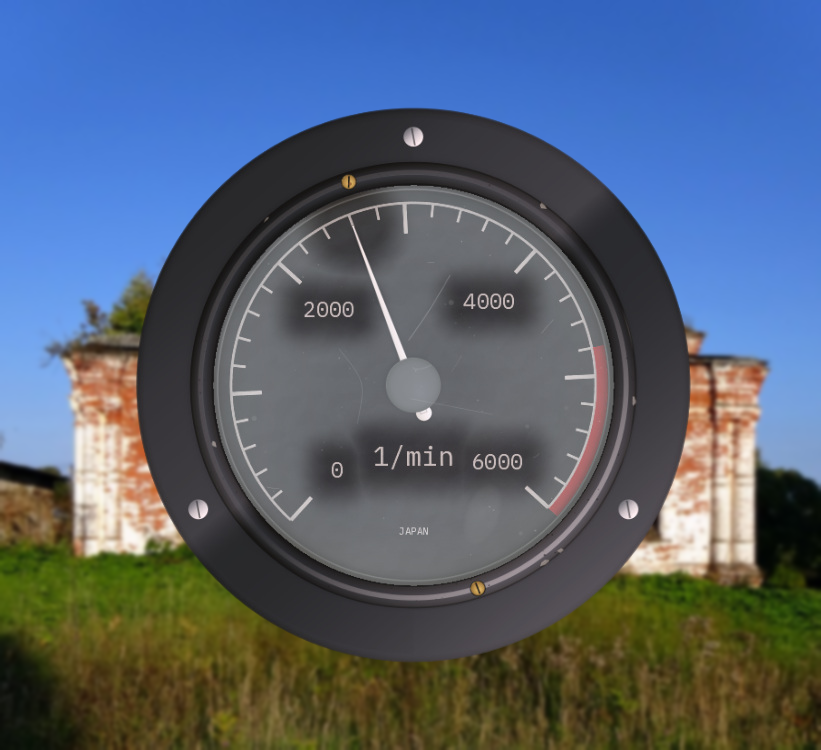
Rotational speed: 2600 rpm
